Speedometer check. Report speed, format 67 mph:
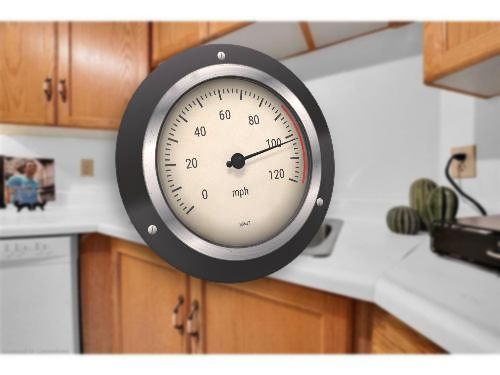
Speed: 102 mph
